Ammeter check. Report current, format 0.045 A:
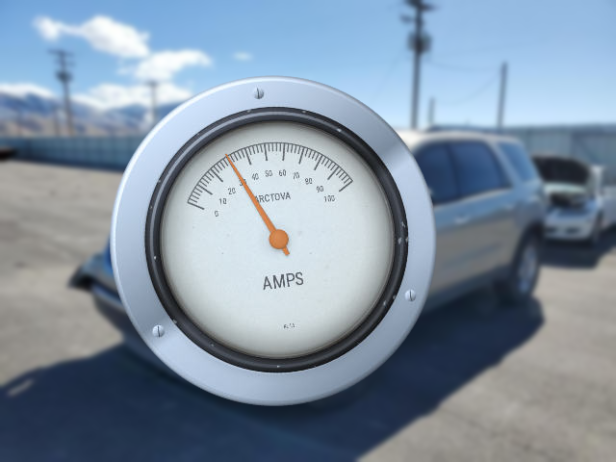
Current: 30 A
